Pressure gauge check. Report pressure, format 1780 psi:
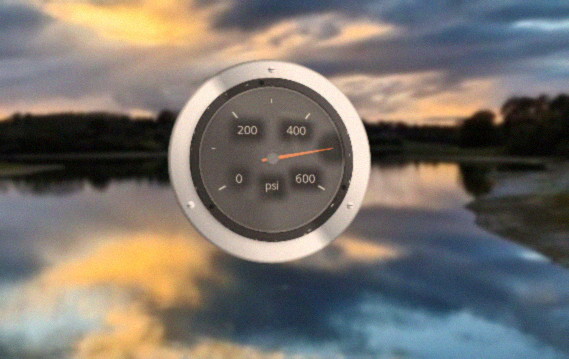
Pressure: 500 psi
